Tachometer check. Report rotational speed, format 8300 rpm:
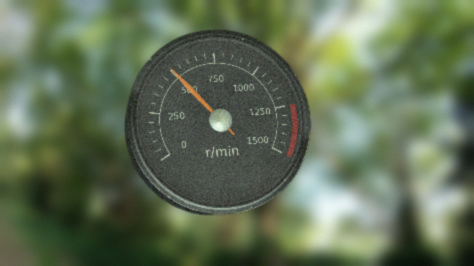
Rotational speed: 500 rpm
